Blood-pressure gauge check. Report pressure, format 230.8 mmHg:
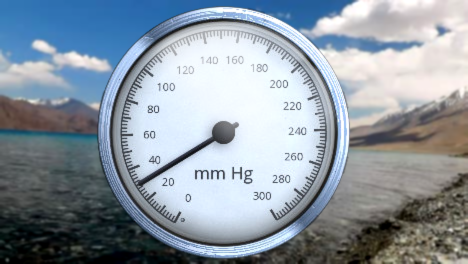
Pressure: 30 mmHg
